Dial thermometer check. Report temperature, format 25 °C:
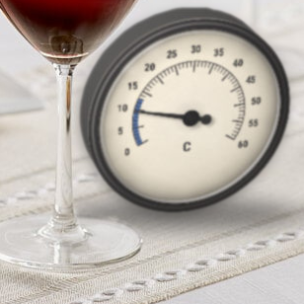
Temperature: 10 °C
